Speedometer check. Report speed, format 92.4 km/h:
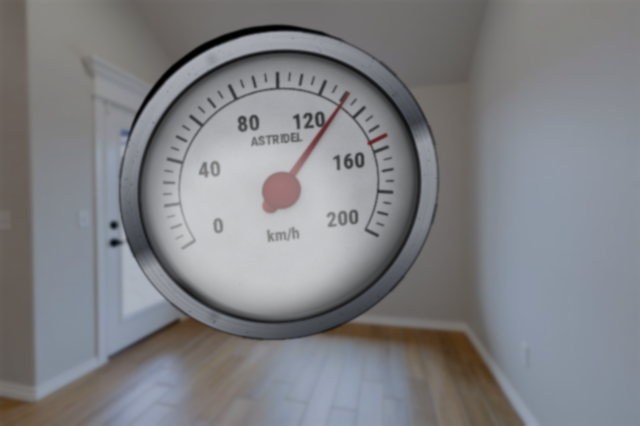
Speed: 130 km/h
